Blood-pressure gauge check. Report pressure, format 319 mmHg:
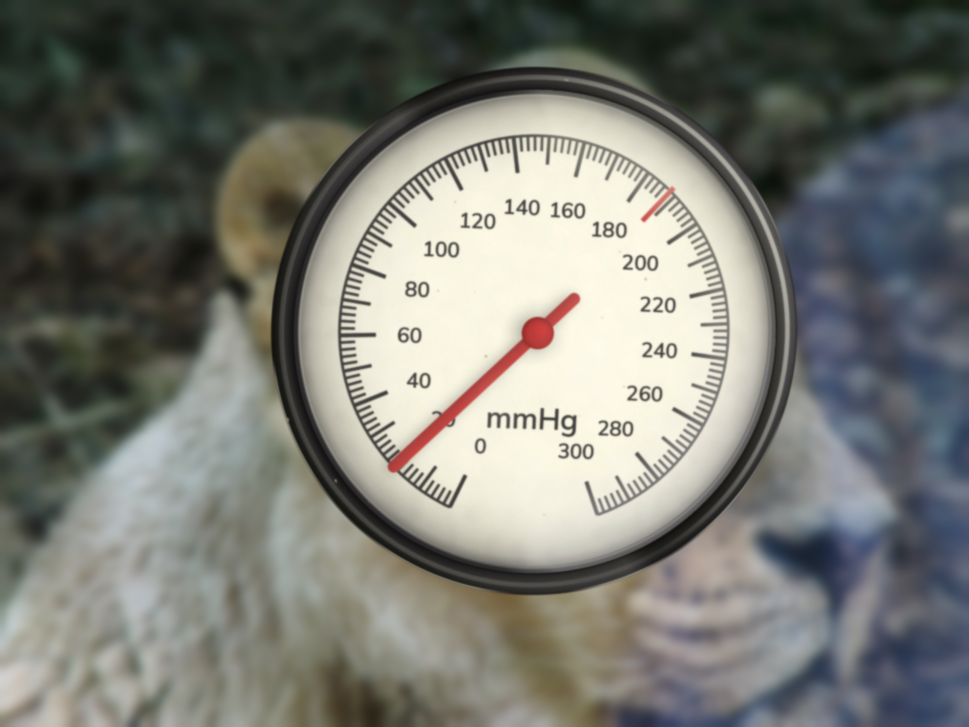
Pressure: 20 mmHg
